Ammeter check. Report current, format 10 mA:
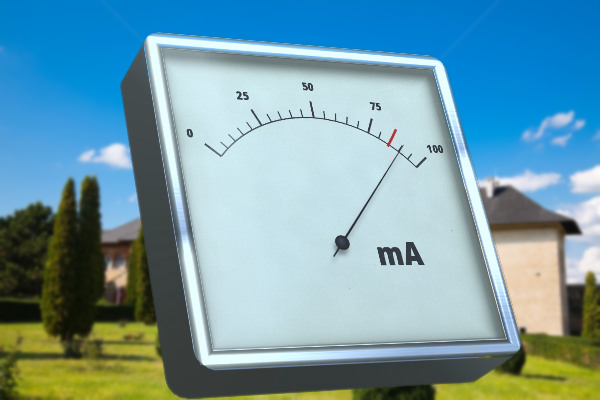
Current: 90 mA
